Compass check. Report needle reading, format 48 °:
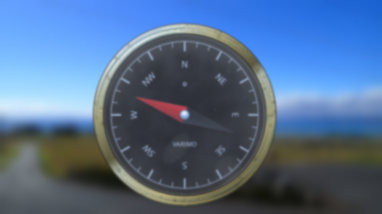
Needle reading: 290 °
